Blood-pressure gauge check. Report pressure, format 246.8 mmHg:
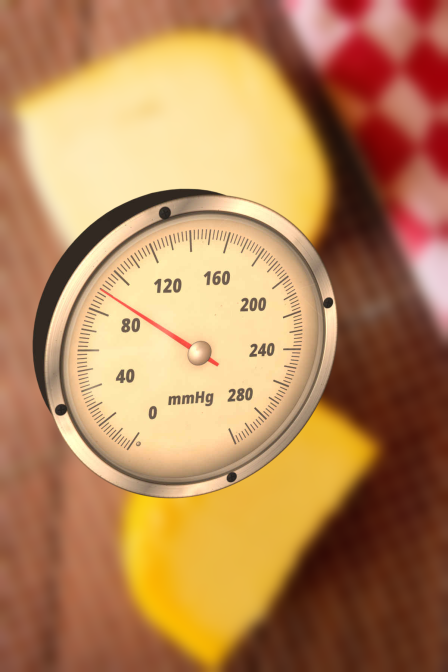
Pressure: 90 mmHg
